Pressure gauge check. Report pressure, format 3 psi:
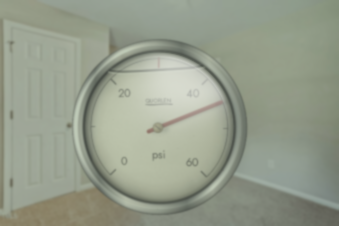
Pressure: 45 psi
